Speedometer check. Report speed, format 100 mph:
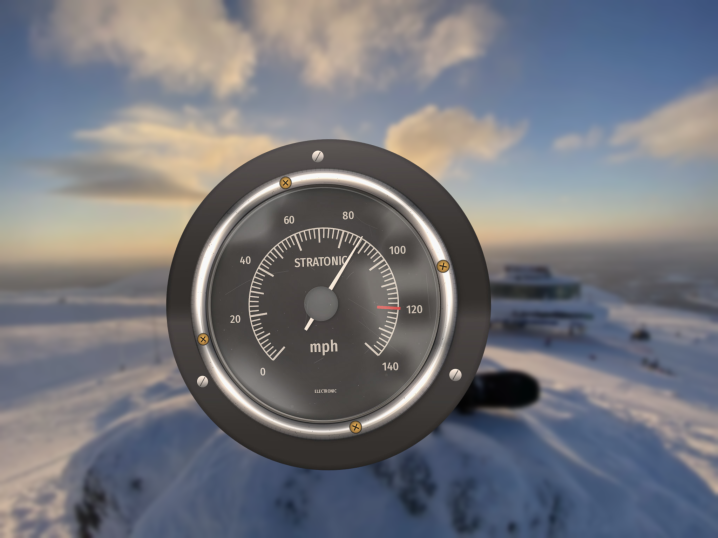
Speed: 88 mph
